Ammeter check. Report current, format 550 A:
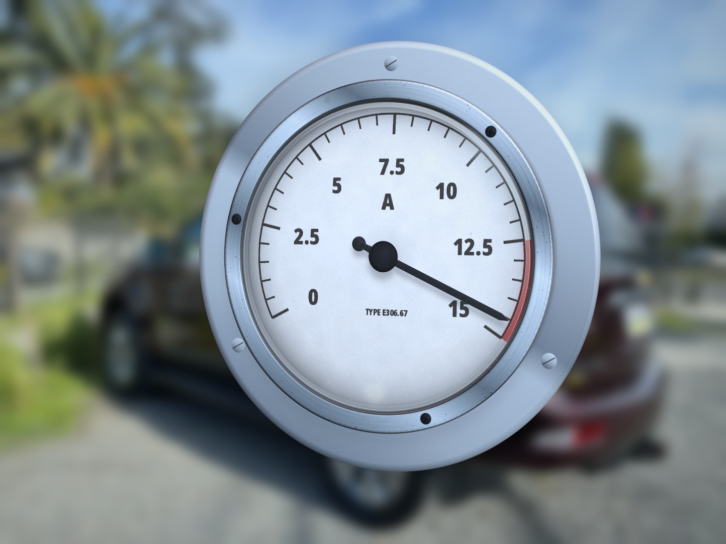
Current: 14.5 A
